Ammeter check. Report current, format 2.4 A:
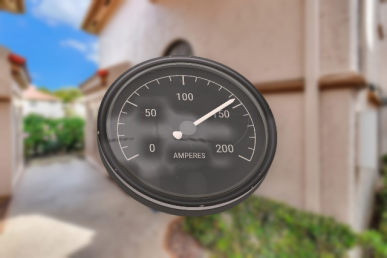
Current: 145 A
